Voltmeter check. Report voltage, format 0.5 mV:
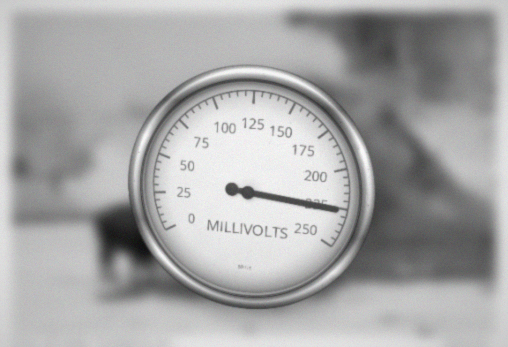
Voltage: 225 mV
